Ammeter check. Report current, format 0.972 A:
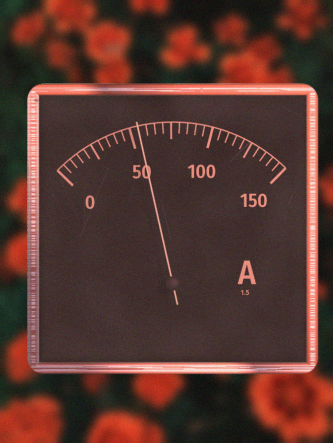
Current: 55 A
